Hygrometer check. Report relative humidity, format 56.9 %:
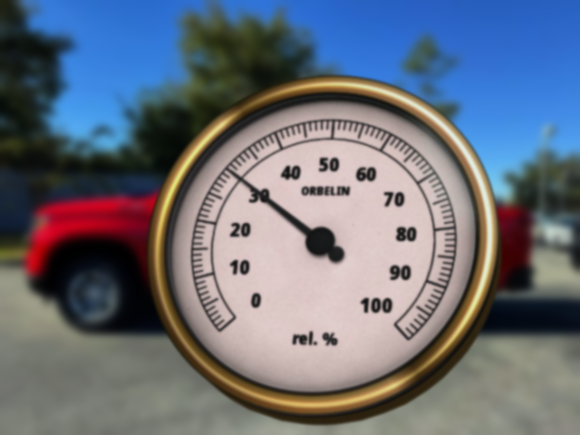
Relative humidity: 30 %
